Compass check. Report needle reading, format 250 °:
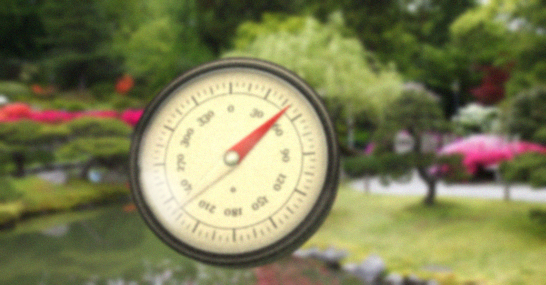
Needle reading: 50 °
